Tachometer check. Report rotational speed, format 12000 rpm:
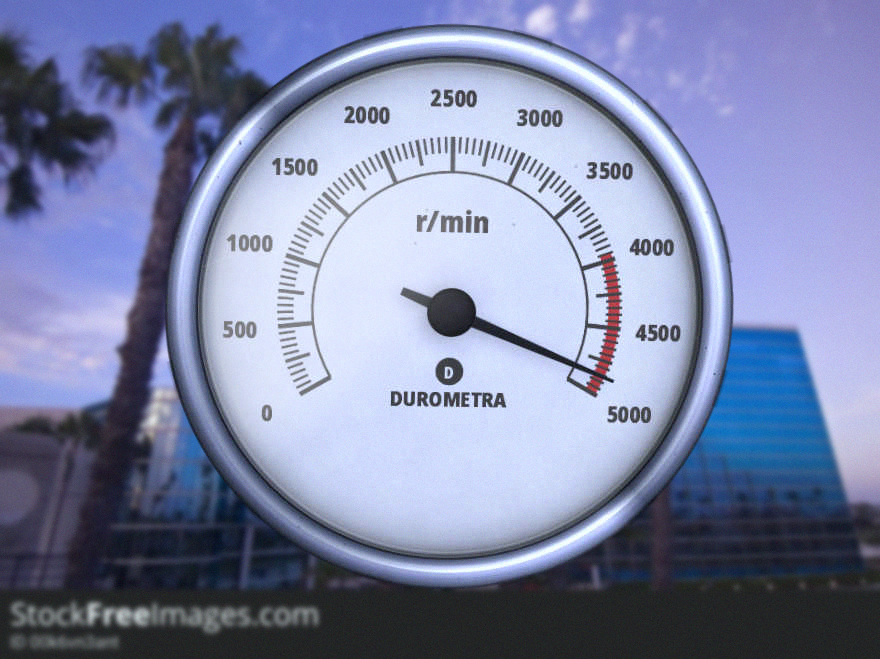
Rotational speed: 4850 rpm
